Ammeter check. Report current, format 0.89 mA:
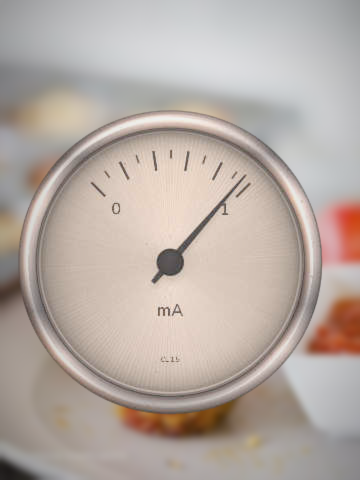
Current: 0.95 mA
